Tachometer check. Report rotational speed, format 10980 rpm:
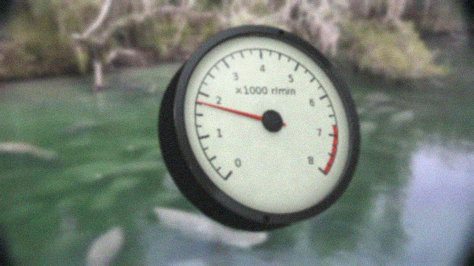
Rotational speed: 1750 rpm
